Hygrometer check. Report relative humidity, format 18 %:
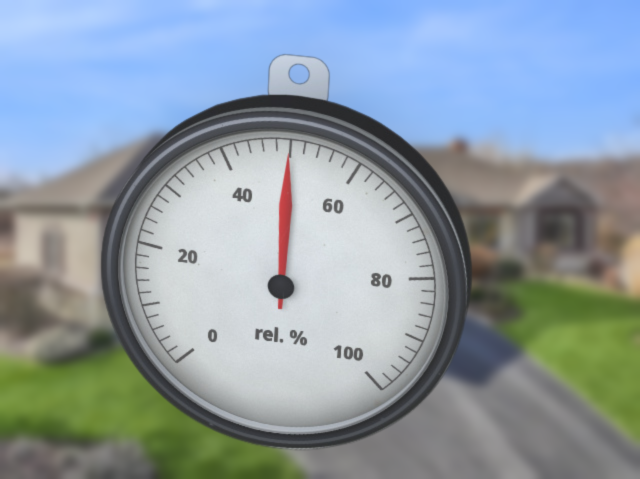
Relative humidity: 50 %
